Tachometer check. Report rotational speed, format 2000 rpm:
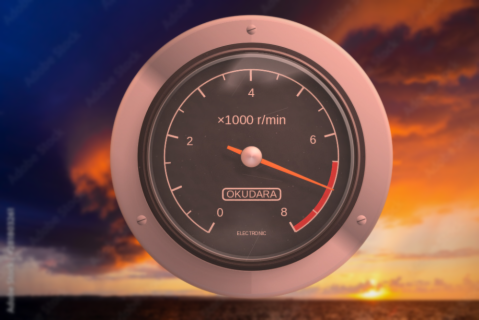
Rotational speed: 7000 rpm
